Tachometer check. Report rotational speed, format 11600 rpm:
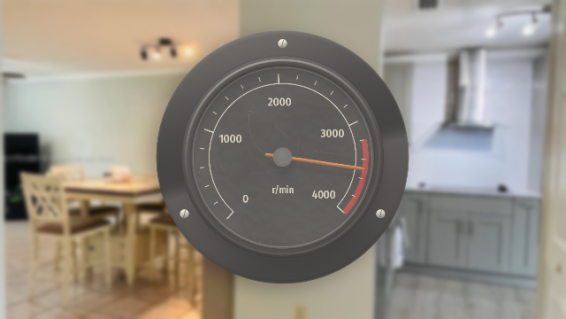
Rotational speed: 3500 rpm
